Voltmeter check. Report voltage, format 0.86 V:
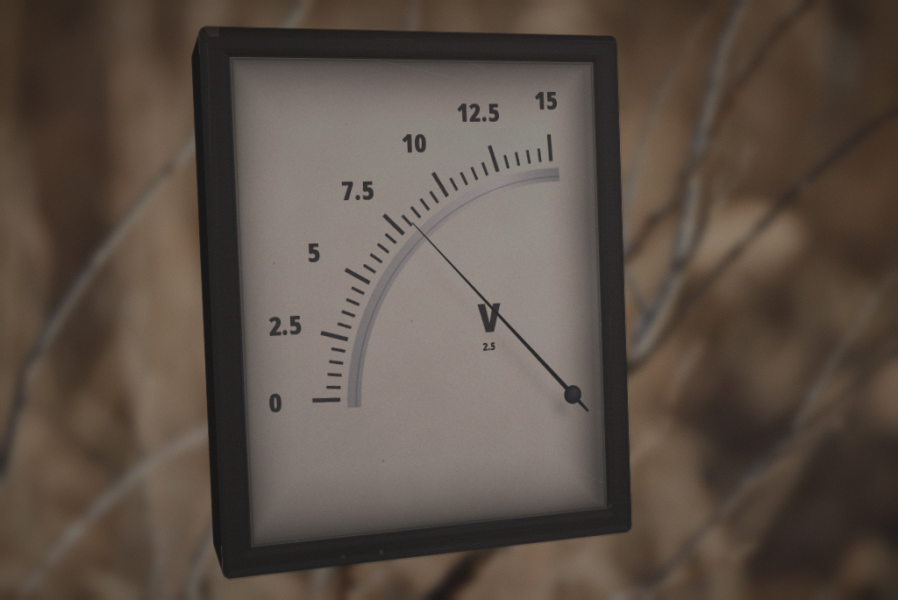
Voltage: 8 V
